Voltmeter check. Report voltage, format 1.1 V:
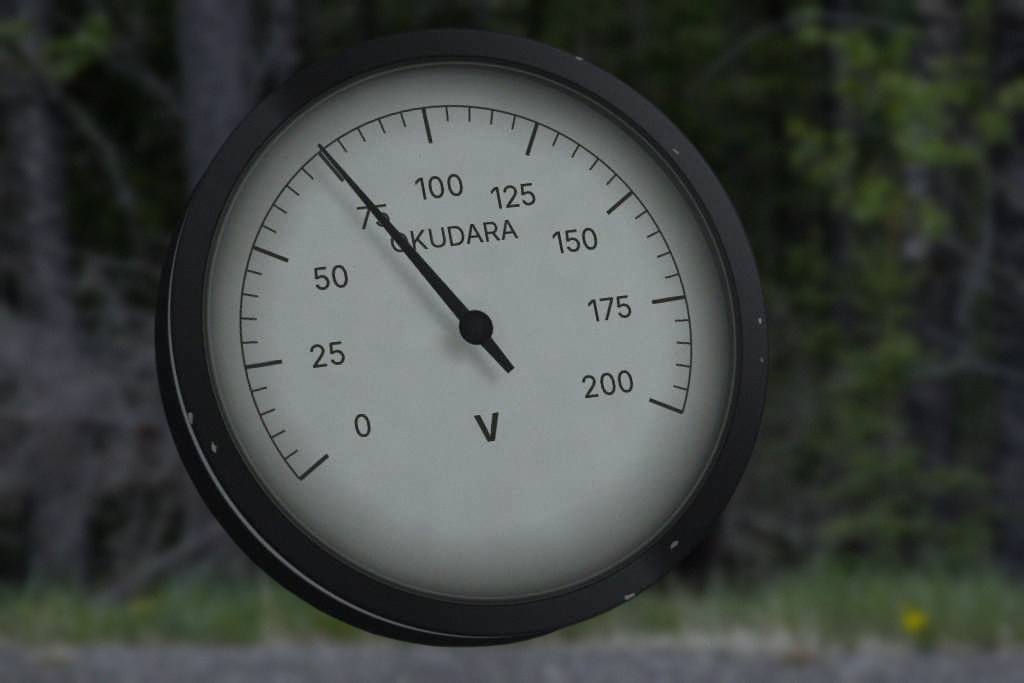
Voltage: 75 V
